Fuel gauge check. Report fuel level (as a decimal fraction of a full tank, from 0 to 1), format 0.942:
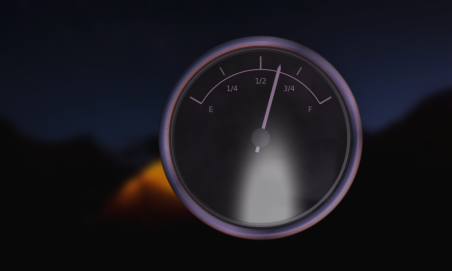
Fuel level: 0.625
